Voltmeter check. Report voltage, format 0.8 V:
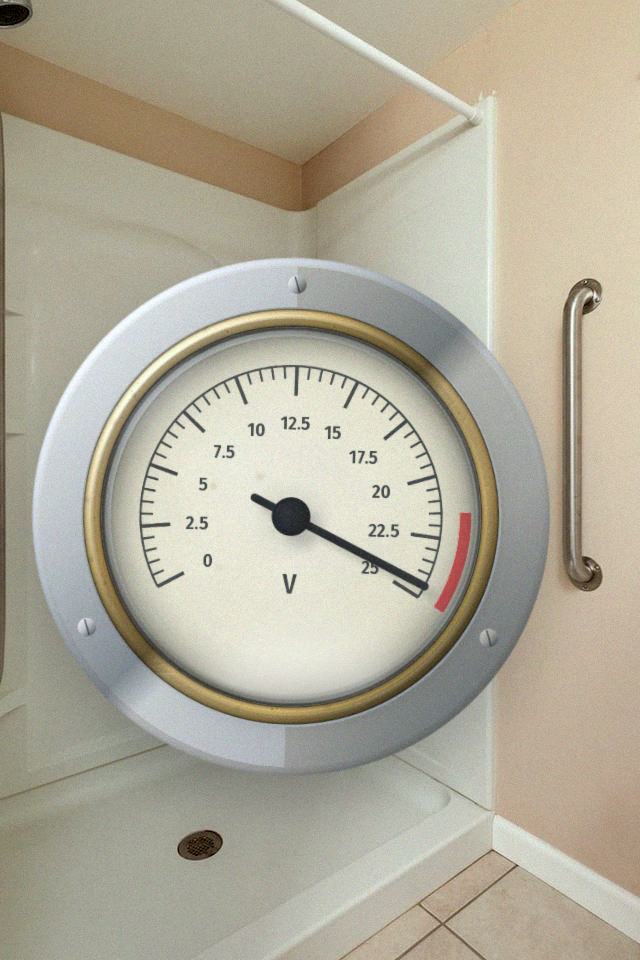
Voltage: 24.5 V
